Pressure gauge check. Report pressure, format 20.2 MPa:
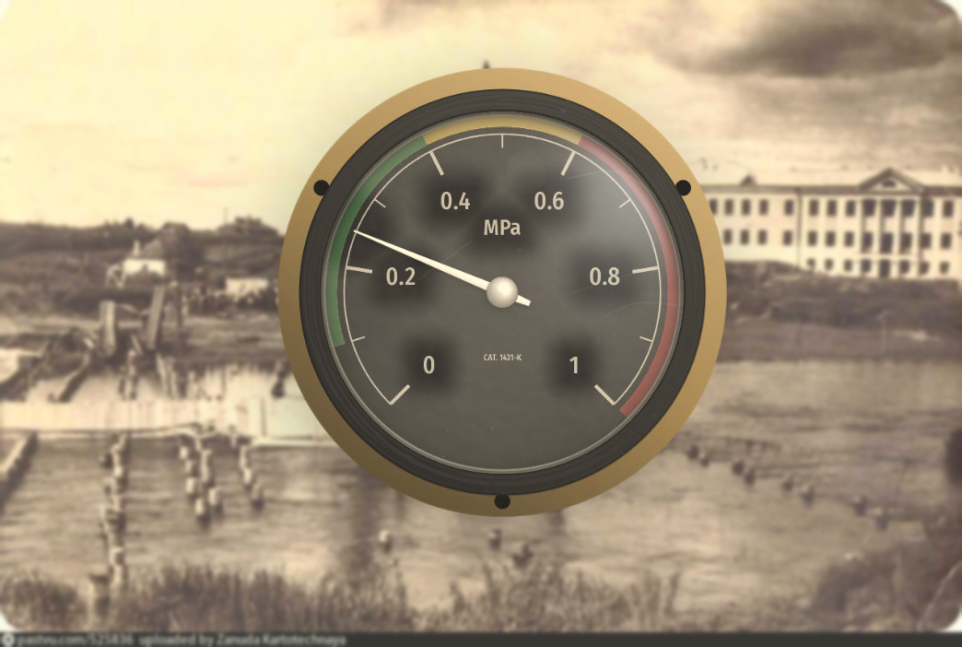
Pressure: 0.25 MPa
